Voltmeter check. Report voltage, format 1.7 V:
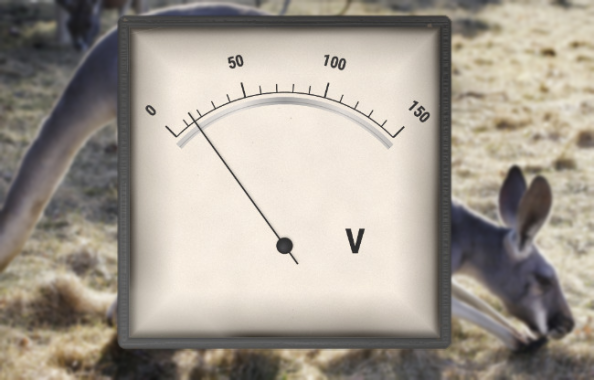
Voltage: 15 V
